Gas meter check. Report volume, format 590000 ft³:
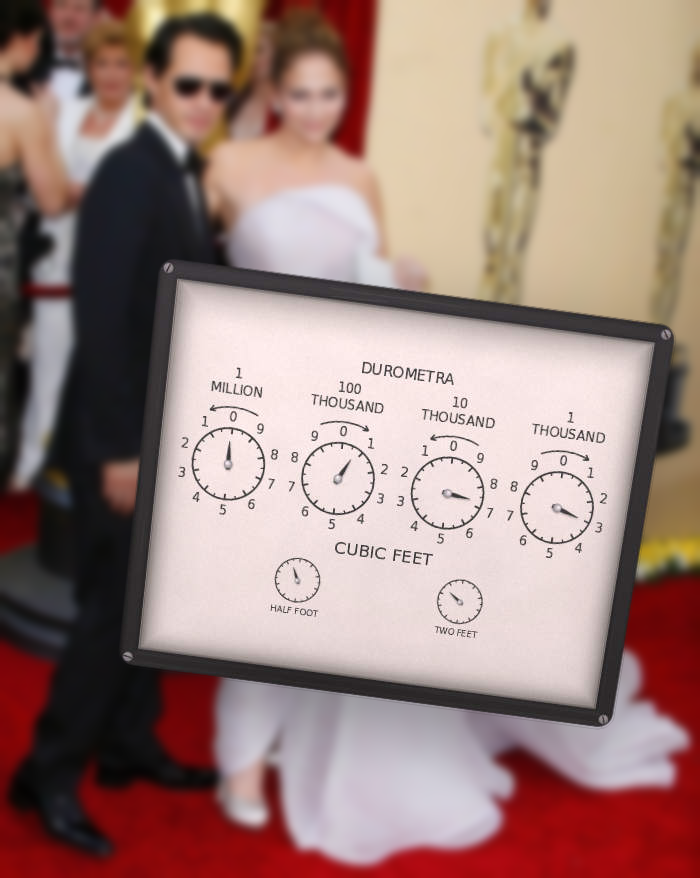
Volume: 7300 ft³
